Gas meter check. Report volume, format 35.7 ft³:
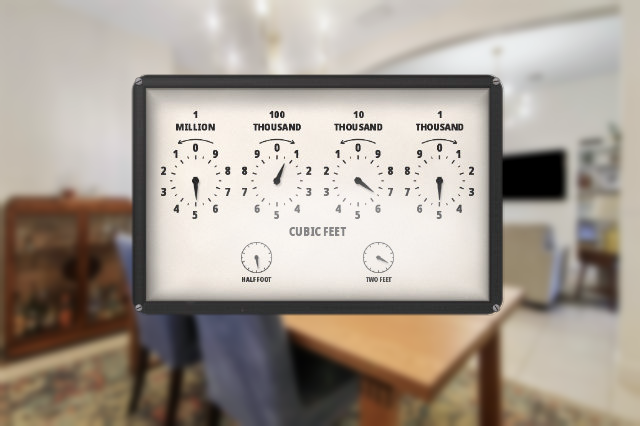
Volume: 506500 ft³
